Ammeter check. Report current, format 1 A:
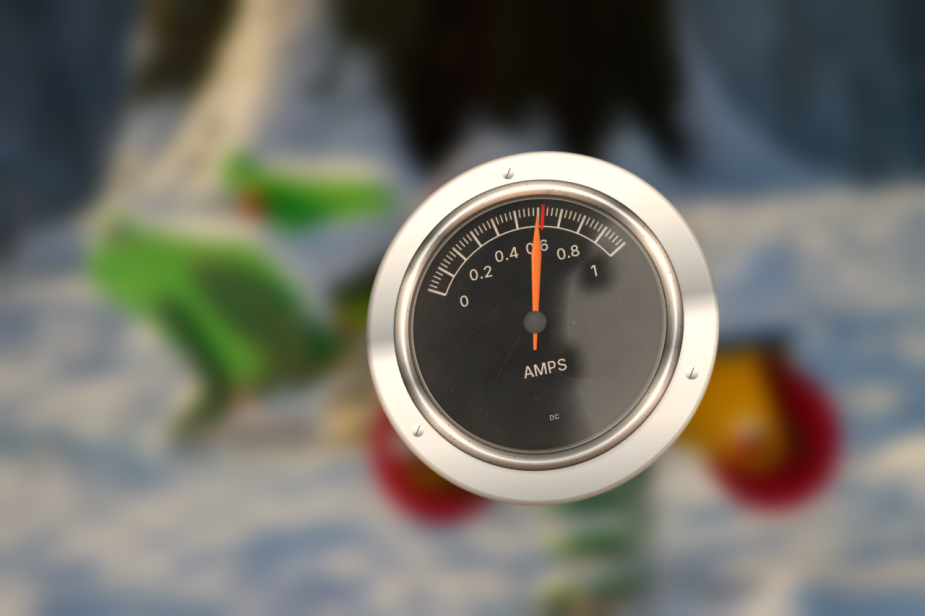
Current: 0.6 A
